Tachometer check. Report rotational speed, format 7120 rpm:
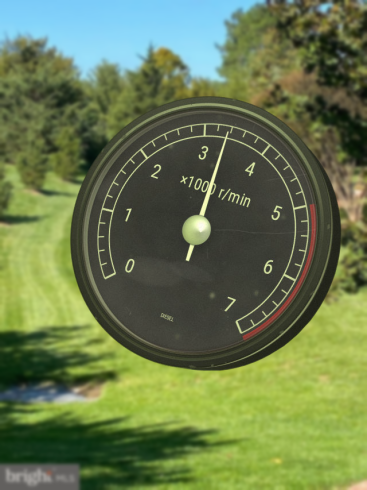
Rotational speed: 3400 rpm
